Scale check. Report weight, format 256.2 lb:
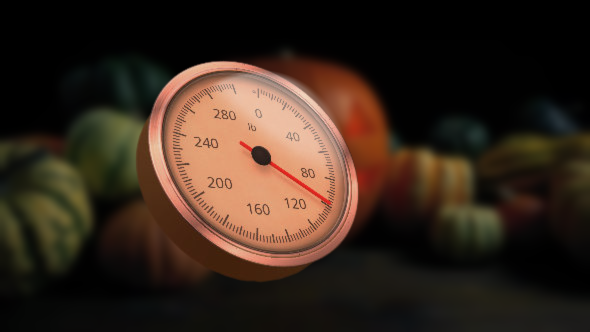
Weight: 100 lb
